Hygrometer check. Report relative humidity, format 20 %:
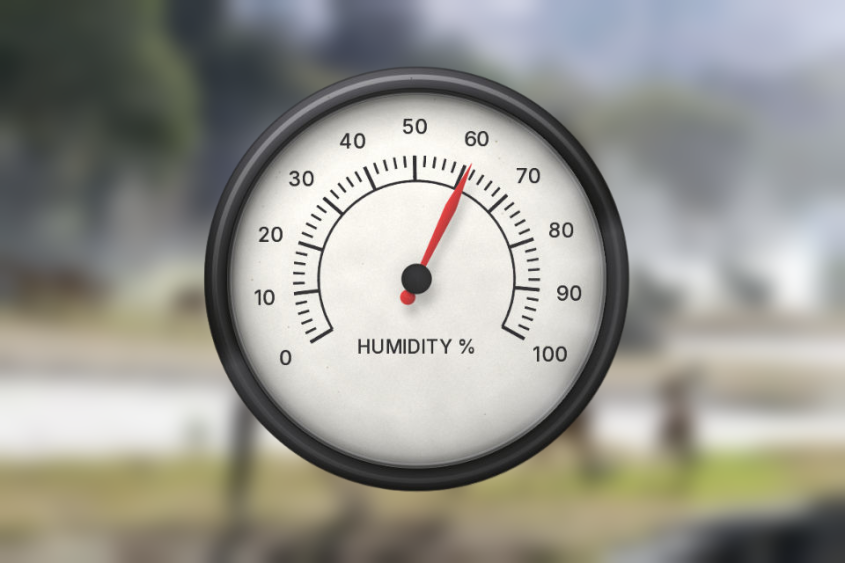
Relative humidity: 61 %
